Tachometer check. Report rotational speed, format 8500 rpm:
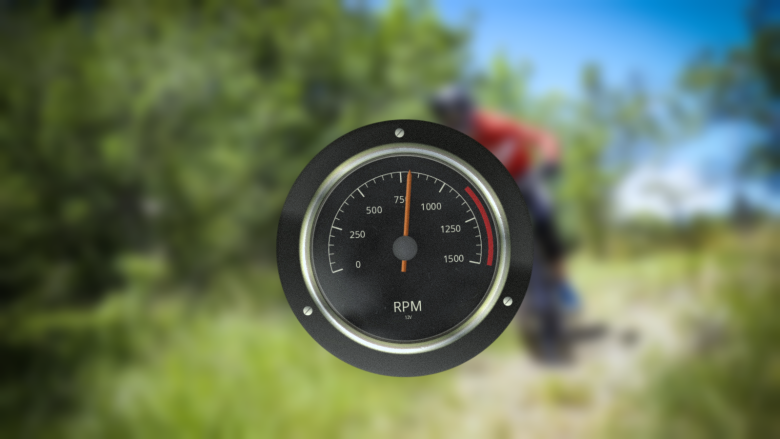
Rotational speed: 800 rpm
